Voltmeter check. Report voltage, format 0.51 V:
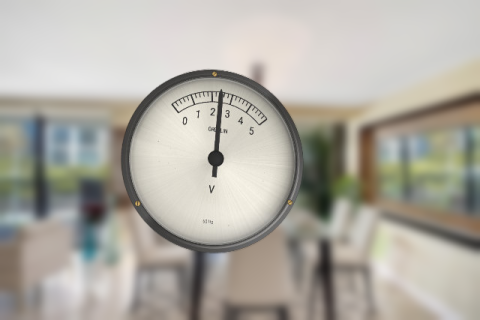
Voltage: 2.4 V
